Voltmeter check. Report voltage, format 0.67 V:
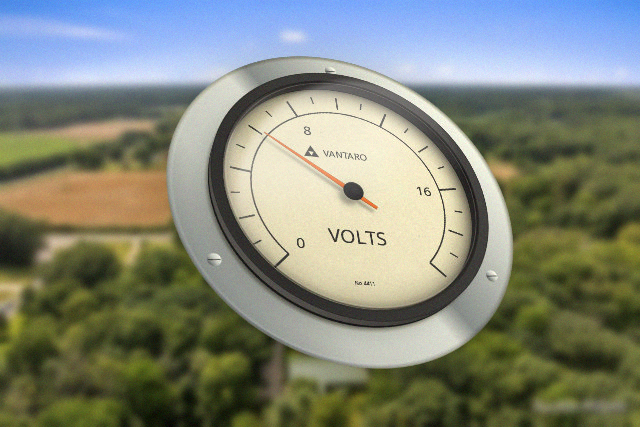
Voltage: 6 V
